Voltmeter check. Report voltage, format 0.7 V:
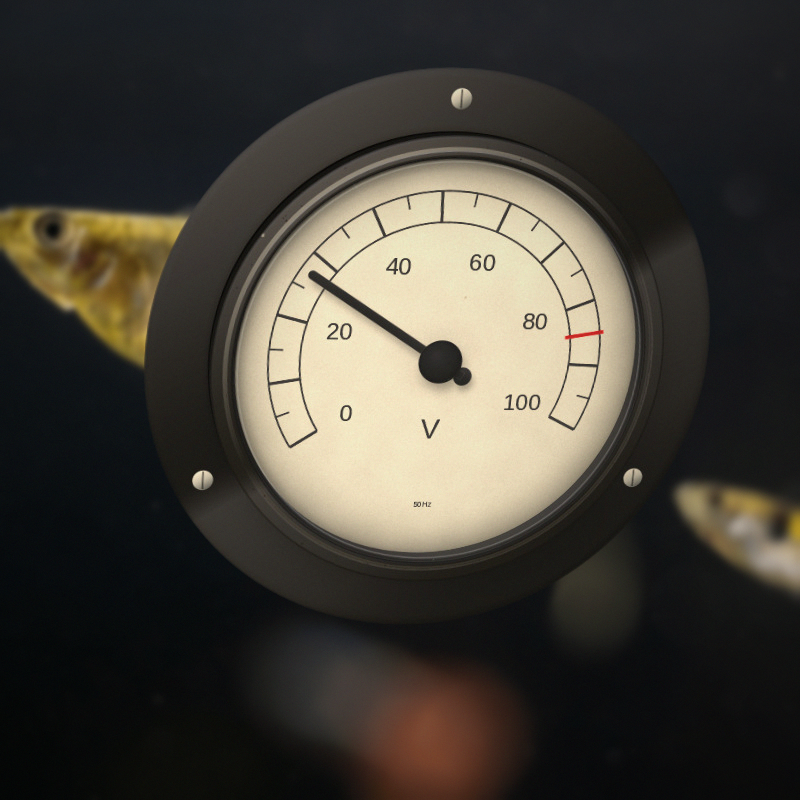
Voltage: 27.5 V
